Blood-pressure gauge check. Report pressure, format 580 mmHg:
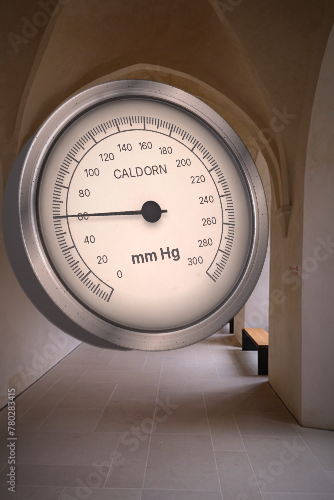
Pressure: 60 mmHg
